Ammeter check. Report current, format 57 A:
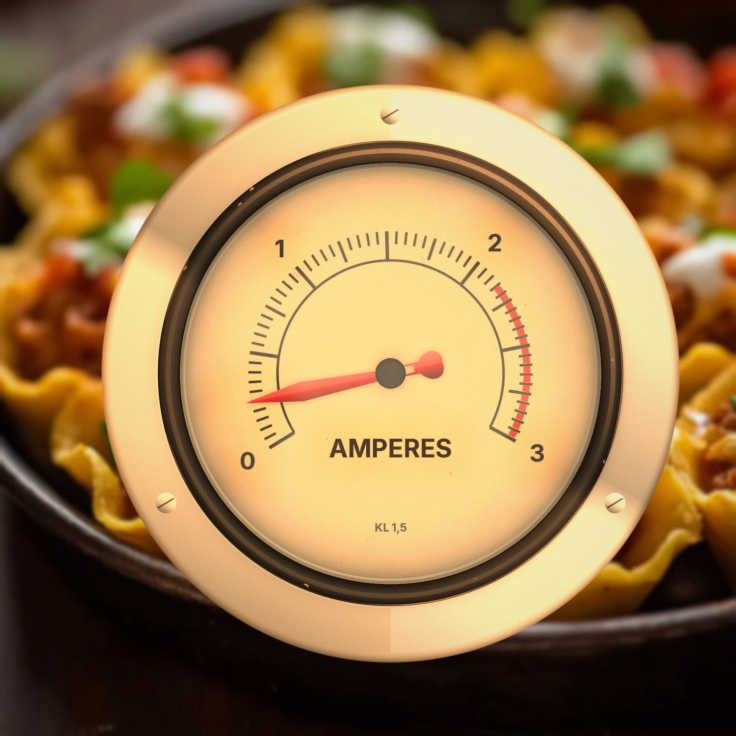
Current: 0.25 A
